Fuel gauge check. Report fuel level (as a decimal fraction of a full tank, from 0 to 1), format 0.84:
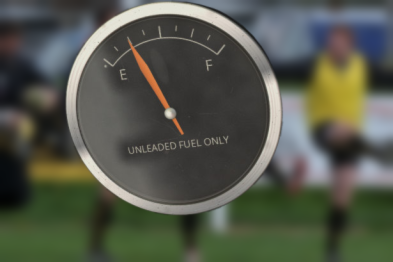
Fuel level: 0.25
